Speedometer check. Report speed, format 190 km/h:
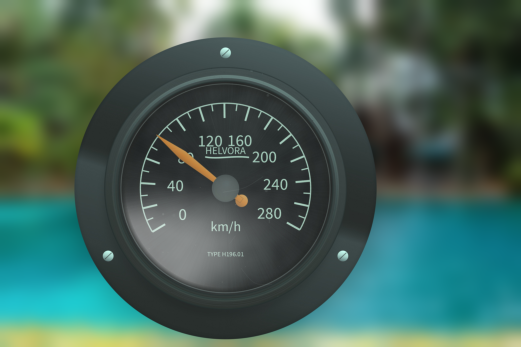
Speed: 80 km/h
